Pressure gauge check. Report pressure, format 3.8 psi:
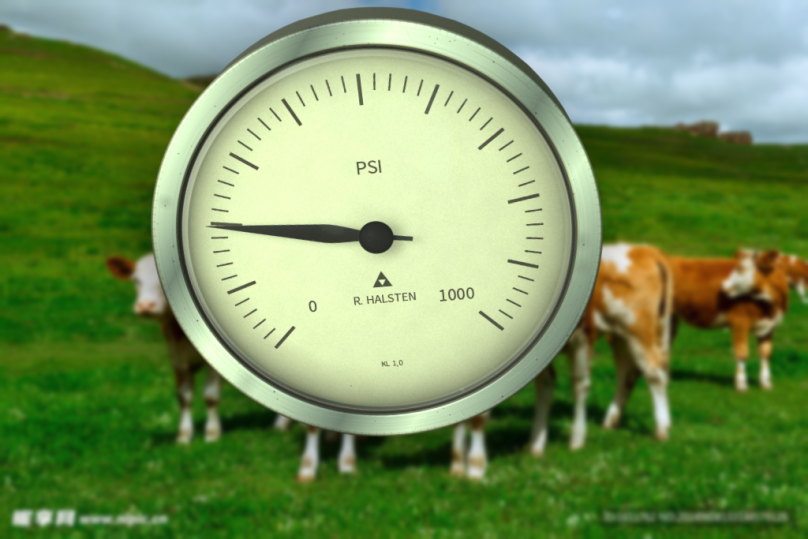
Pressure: 200 psi
